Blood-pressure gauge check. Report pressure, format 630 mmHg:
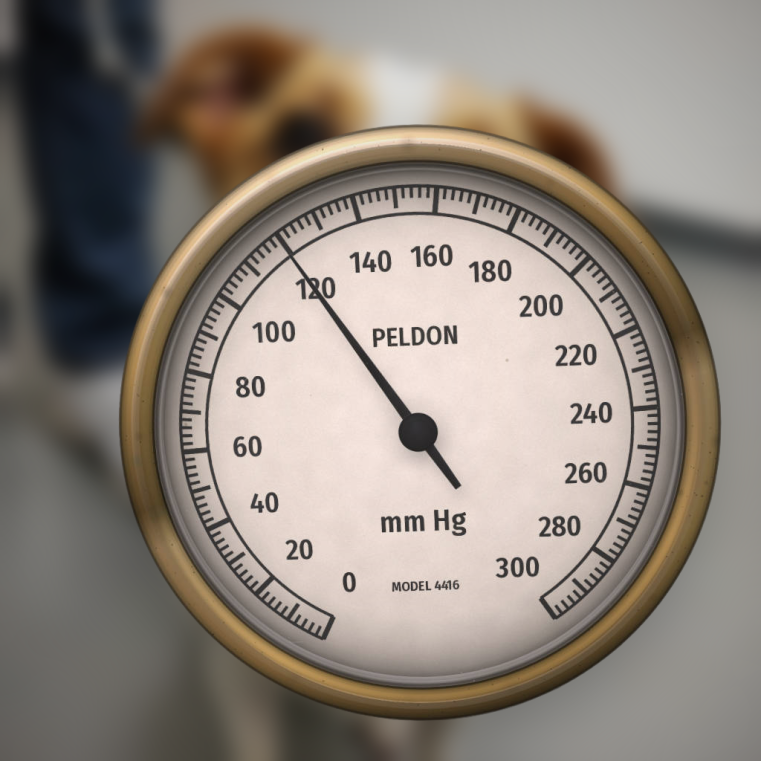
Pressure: 120 mmHg
